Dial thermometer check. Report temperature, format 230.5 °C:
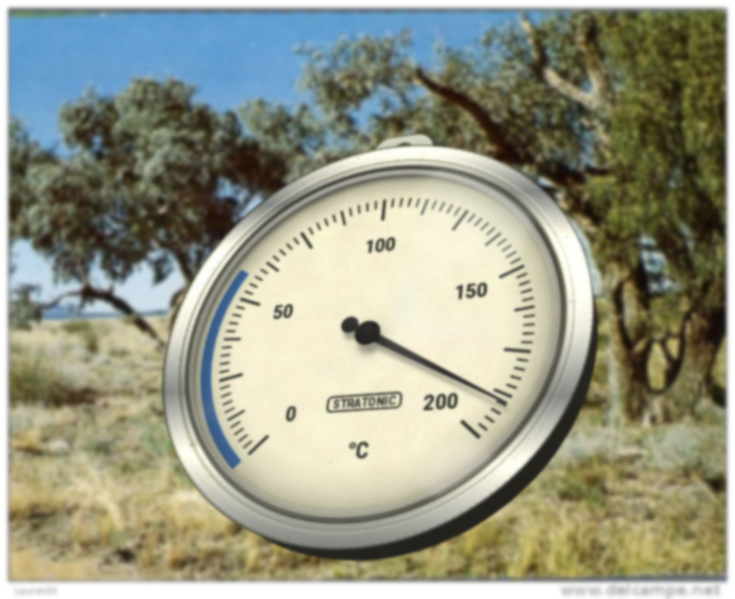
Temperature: 190 °C
